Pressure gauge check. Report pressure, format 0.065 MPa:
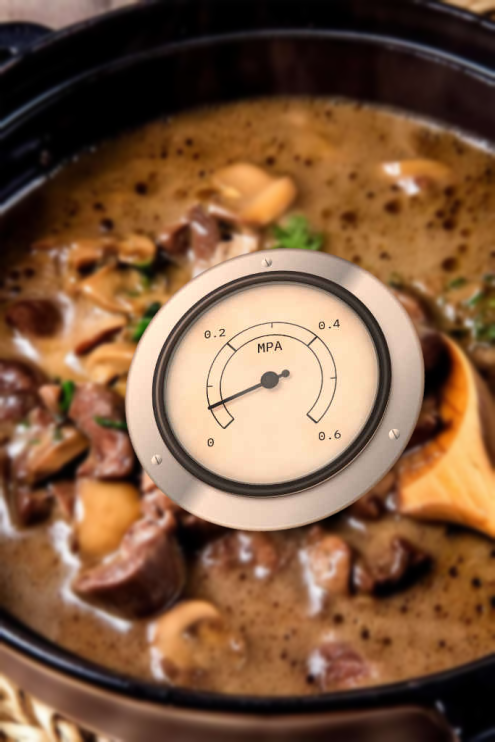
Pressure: 0.05 MPa
